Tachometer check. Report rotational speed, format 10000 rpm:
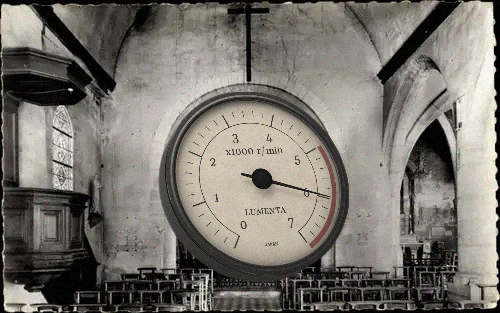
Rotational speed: 6000 rpm
